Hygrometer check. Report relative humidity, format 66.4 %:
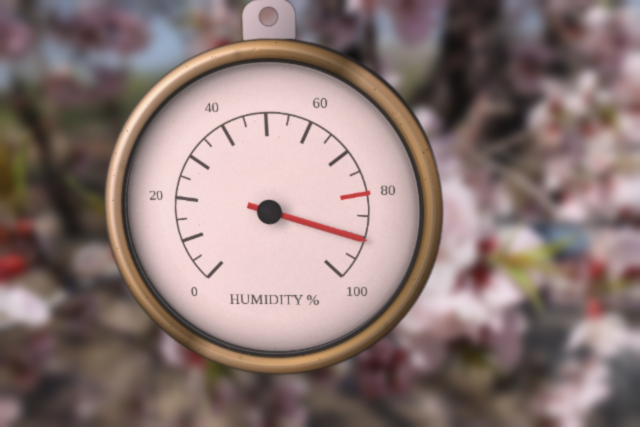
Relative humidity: 90 %
